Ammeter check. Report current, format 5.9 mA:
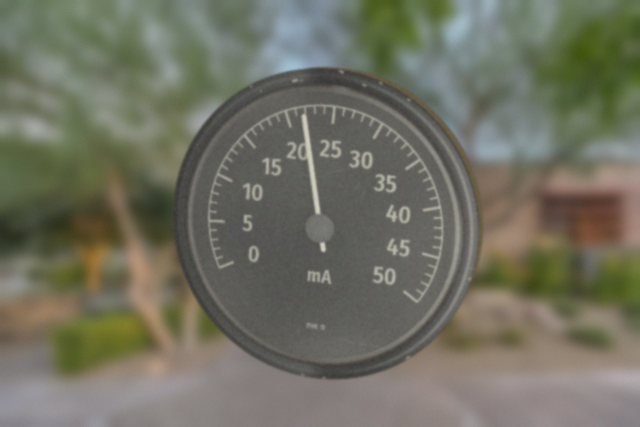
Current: 22 mA
